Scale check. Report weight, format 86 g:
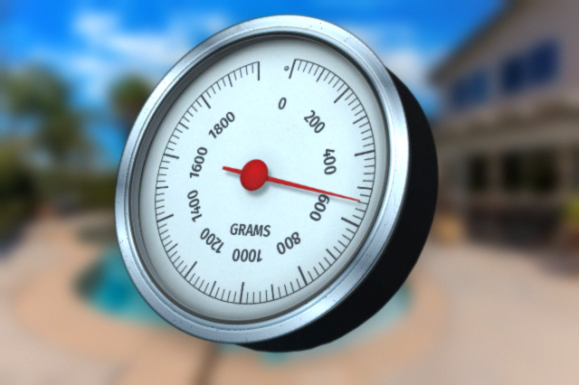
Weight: 540 g
